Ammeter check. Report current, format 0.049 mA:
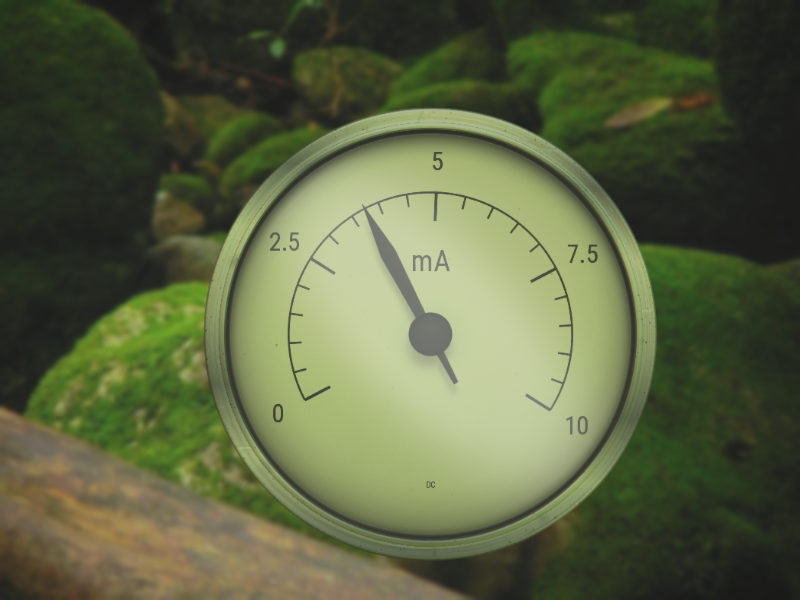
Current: 3.75 mA
